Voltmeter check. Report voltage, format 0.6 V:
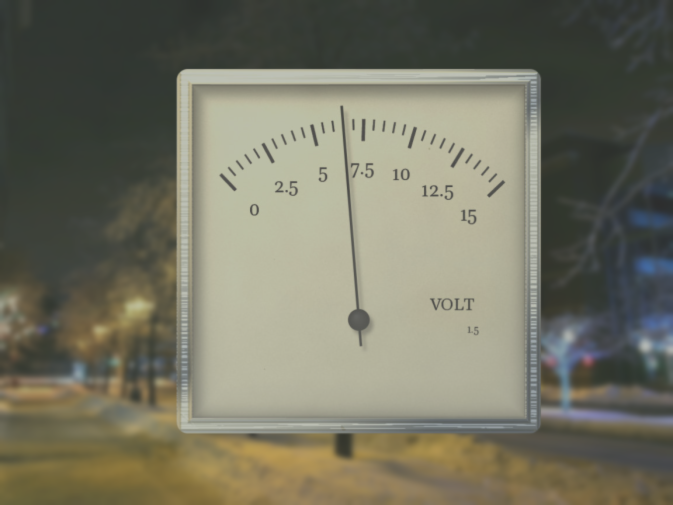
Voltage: 6.5 V
